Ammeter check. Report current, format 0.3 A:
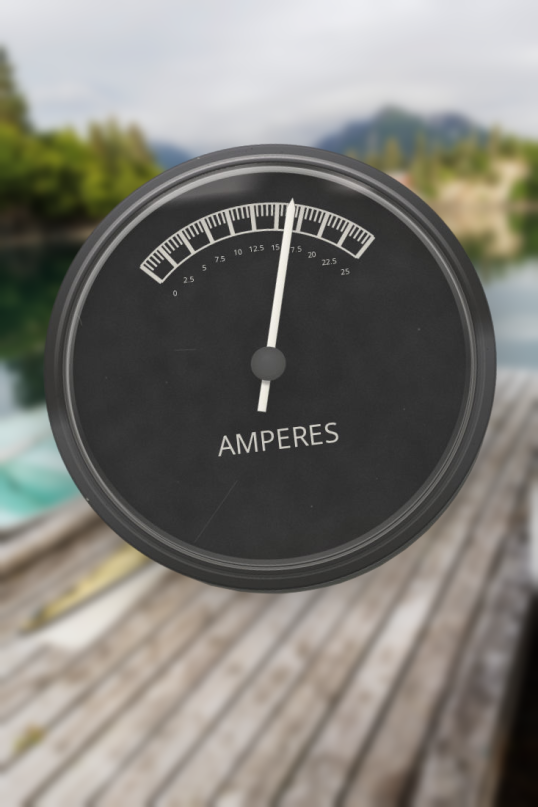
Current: 16.5 A
